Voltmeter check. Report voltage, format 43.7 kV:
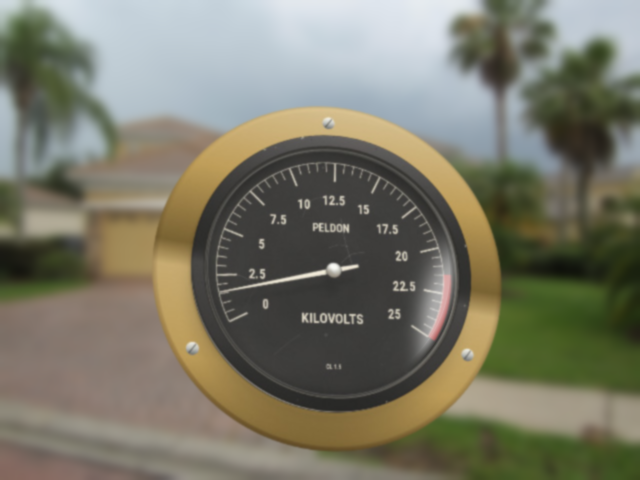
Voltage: 1.5 kV
